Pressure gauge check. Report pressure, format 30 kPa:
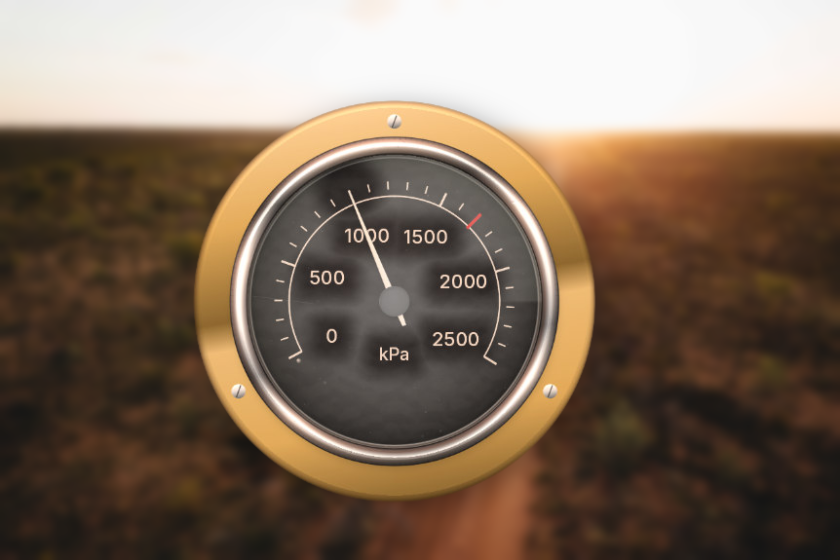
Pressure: 1000 kPa
